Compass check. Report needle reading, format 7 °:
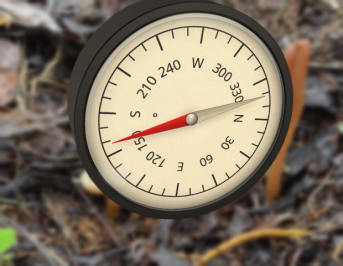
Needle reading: 160 °
